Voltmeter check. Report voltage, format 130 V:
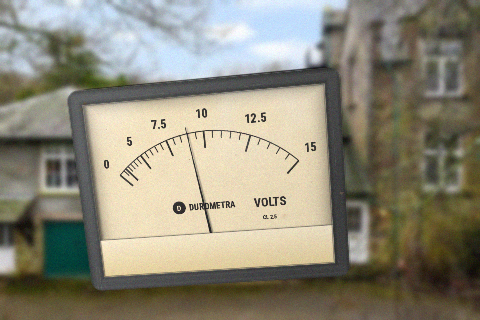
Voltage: 9 V
